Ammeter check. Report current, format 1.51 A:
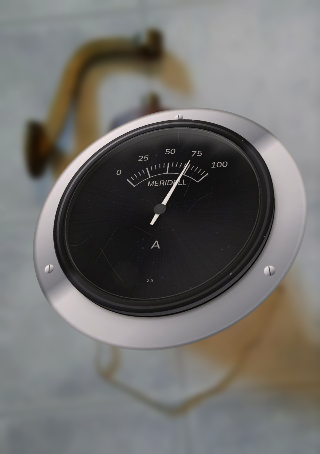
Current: 75 A
